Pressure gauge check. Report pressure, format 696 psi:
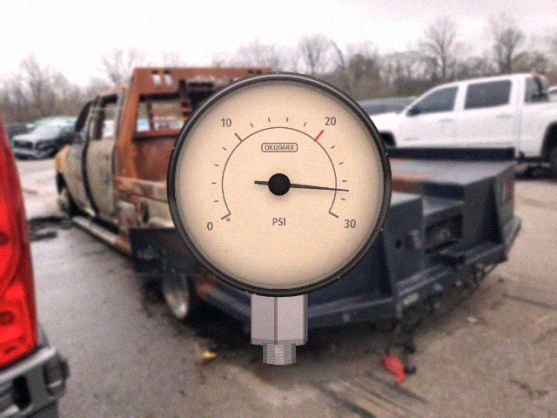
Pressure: 27 psi
